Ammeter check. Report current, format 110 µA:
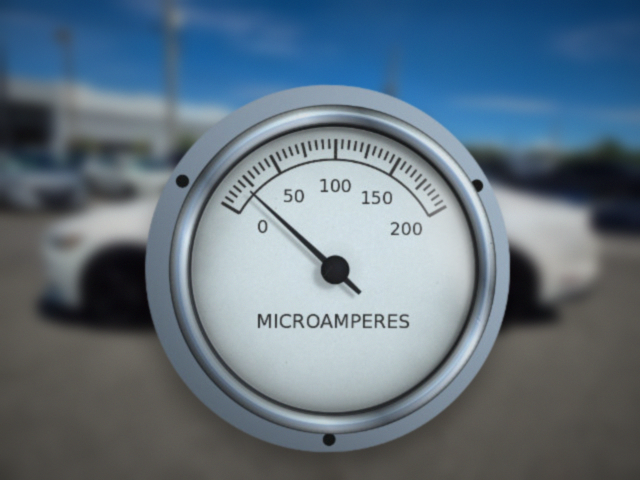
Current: 20 µA
